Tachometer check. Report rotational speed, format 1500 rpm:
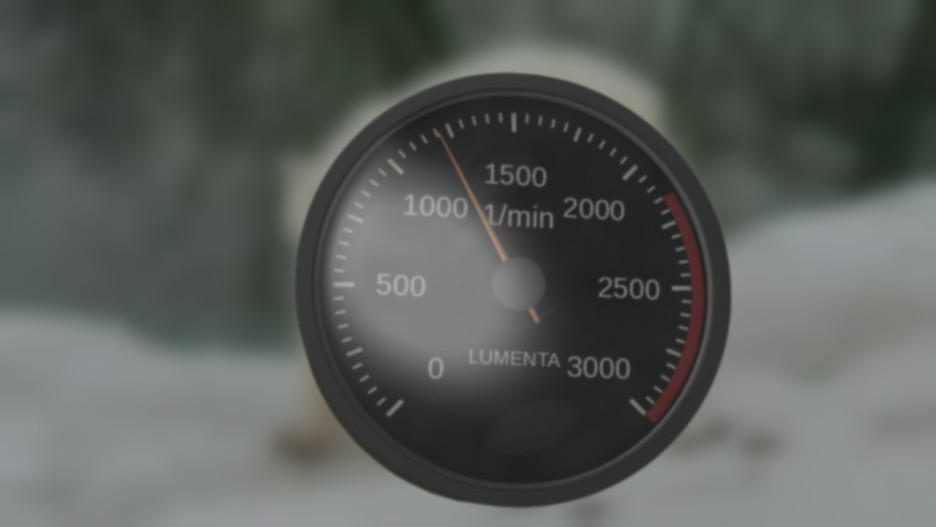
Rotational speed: 1200 rpm
